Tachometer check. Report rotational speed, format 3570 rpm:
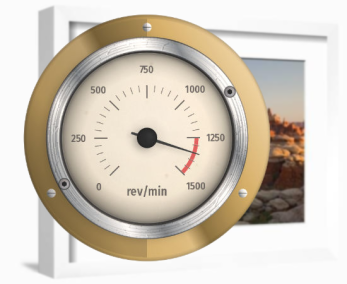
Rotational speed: 1350 rpm
